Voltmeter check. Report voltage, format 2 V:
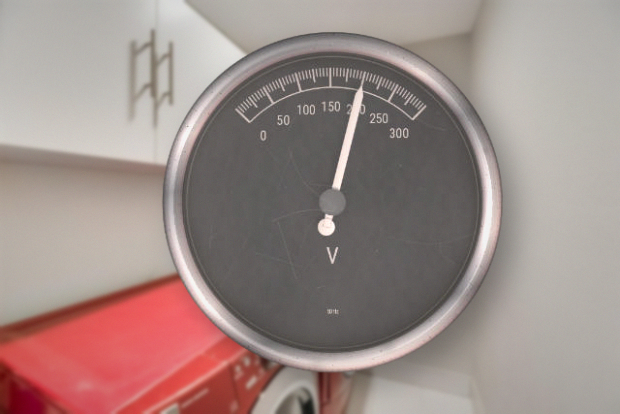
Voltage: 200 V
